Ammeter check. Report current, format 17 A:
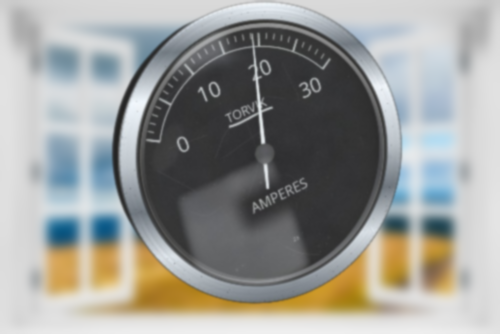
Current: 19 A
